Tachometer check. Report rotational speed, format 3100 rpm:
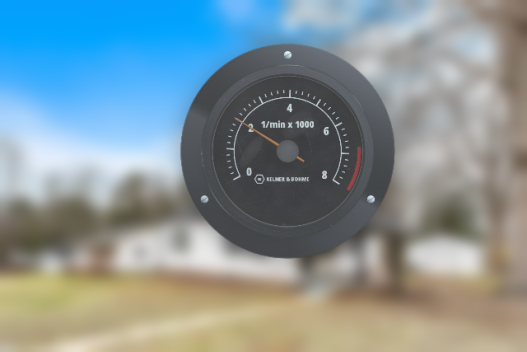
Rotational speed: 2000 rpm
